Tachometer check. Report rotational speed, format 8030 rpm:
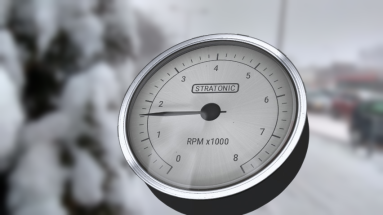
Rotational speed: 1600 rpm
